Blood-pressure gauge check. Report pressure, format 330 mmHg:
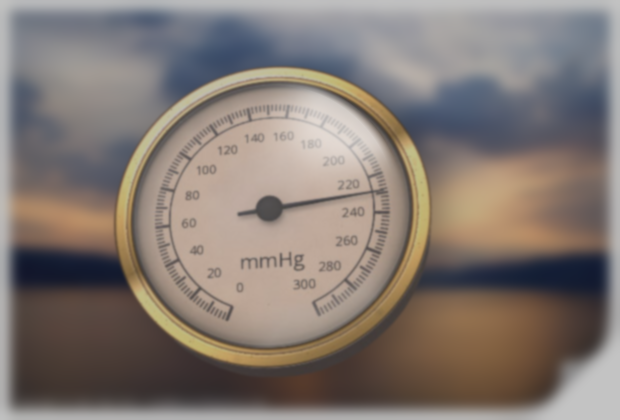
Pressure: 230 mmHg
